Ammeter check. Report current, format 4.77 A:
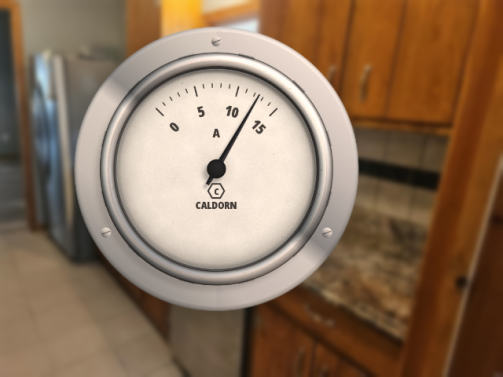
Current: 12.5 A
